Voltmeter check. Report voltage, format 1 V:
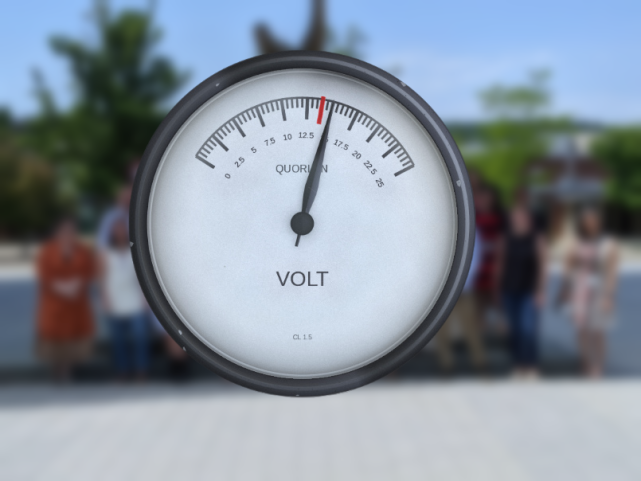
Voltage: 15 V
